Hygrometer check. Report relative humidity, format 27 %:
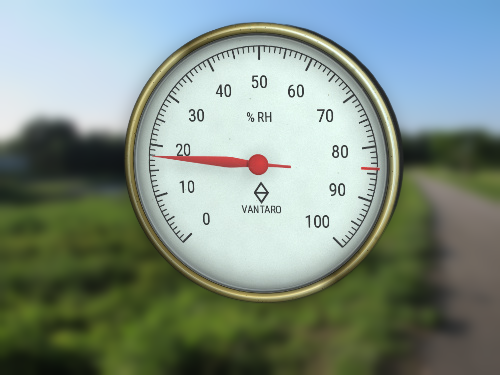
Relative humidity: 18 %
